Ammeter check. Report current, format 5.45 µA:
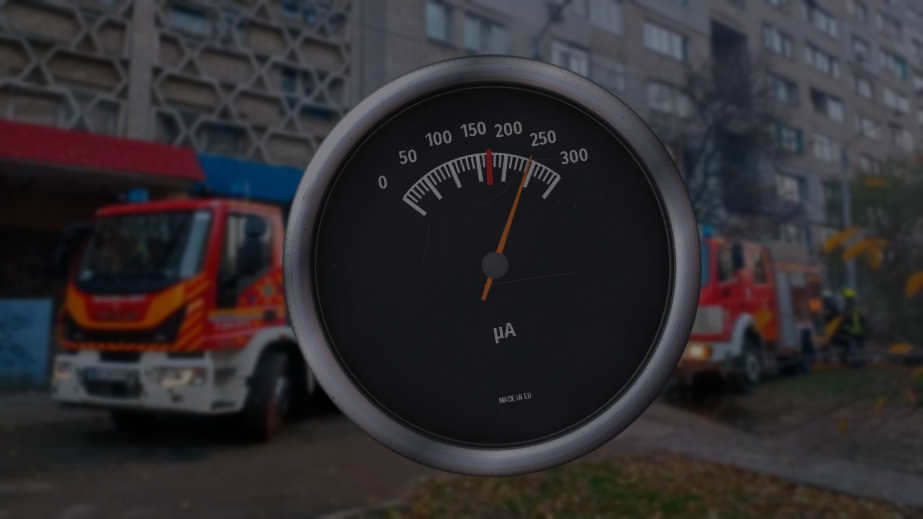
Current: 240 µA
